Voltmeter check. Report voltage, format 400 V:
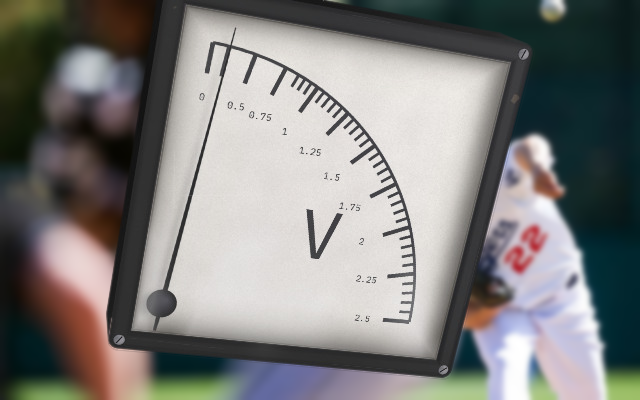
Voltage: 0.25 V
